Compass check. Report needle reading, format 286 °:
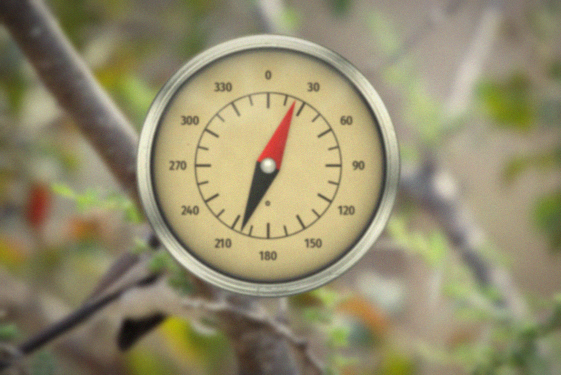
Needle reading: 22.5 °
